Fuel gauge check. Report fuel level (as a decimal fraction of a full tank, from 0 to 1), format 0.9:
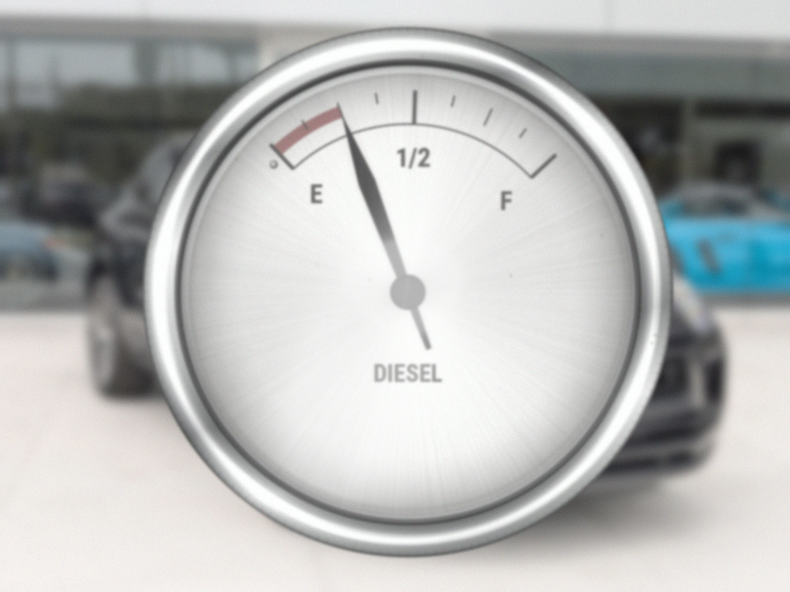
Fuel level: 0.25
